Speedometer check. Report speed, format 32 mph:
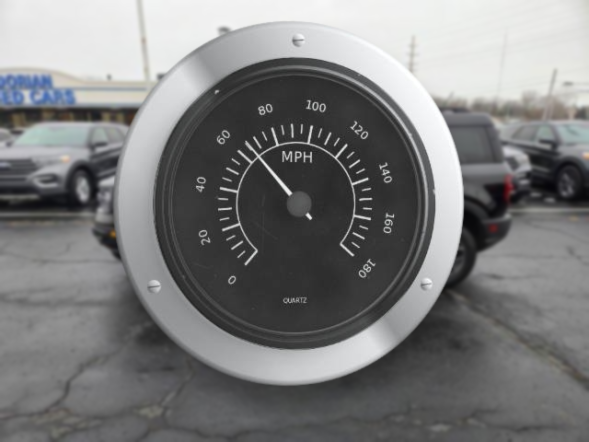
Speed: 65 mph
